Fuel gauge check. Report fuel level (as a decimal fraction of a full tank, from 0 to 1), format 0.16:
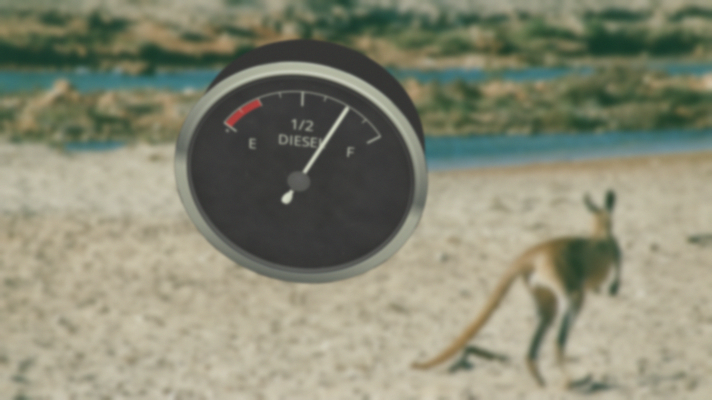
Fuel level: 0.75
